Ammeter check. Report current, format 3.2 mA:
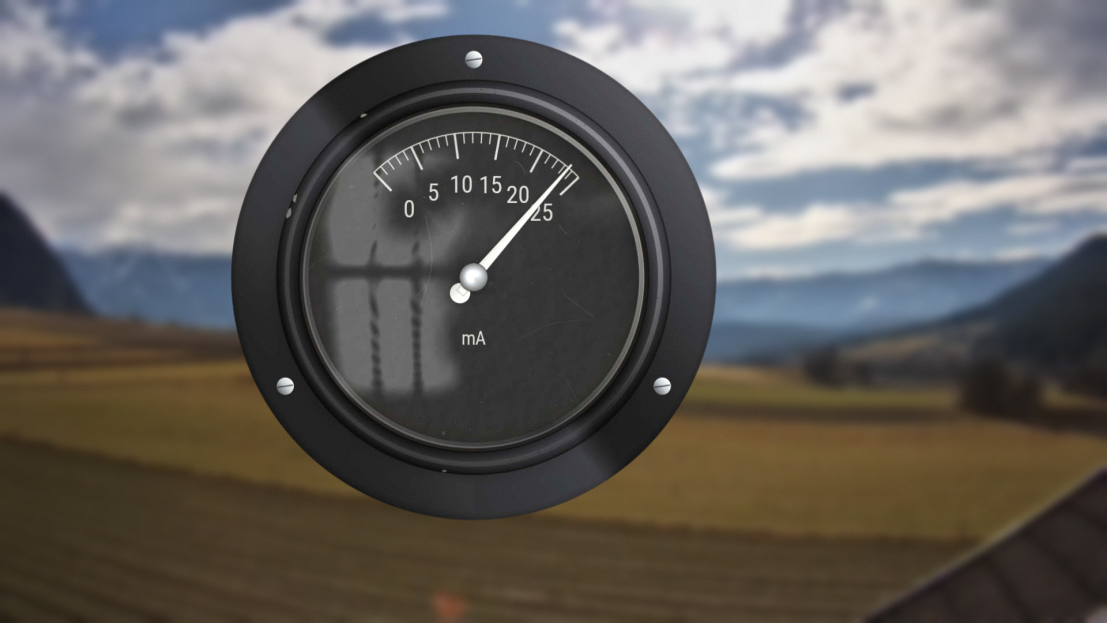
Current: 23.5 mA
